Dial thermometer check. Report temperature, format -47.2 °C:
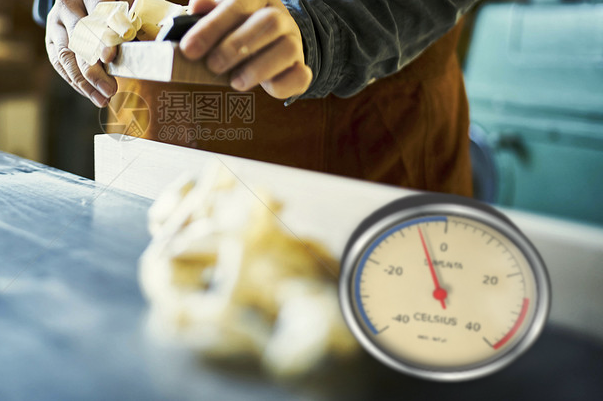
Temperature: -6 °C
